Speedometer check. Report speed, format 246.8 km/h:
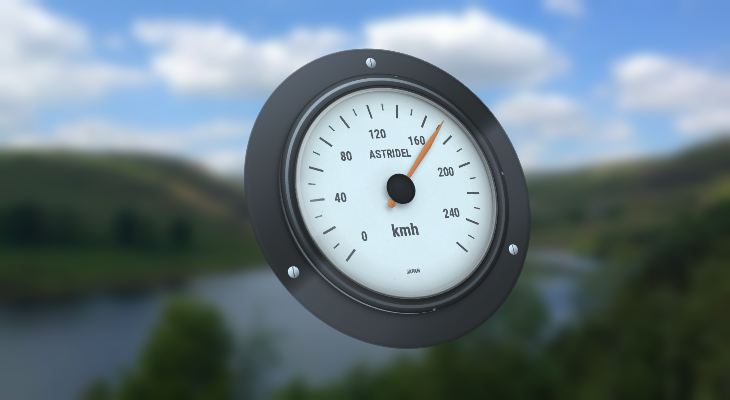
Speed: 170 km/h
